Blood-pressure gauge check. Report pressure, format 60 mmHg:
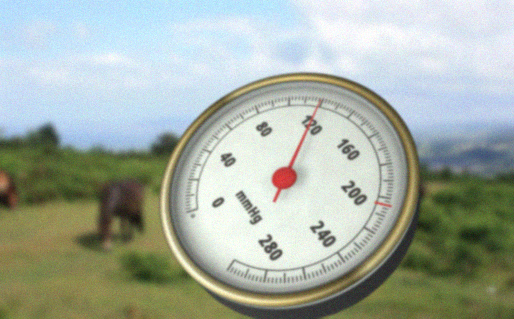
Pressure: 120 mmHg
